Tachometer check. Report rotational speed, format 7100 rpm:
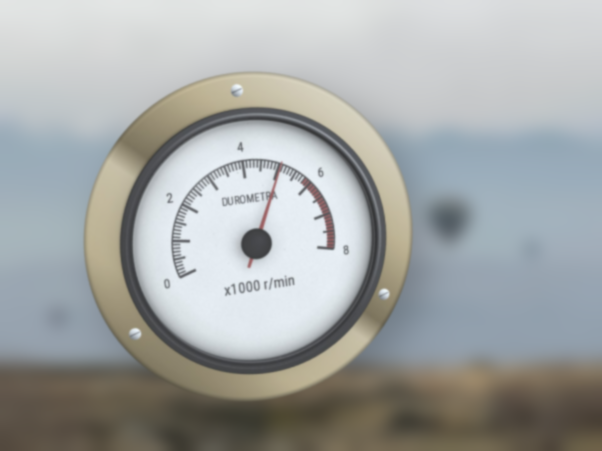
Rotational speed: 5000 rpm
